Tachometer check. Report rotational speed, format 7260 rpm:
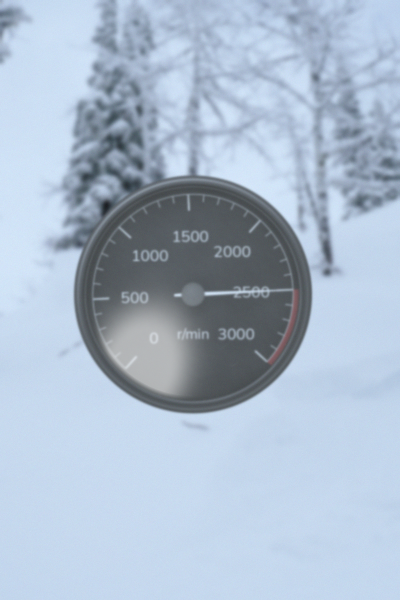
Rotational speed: 2500 rpm
